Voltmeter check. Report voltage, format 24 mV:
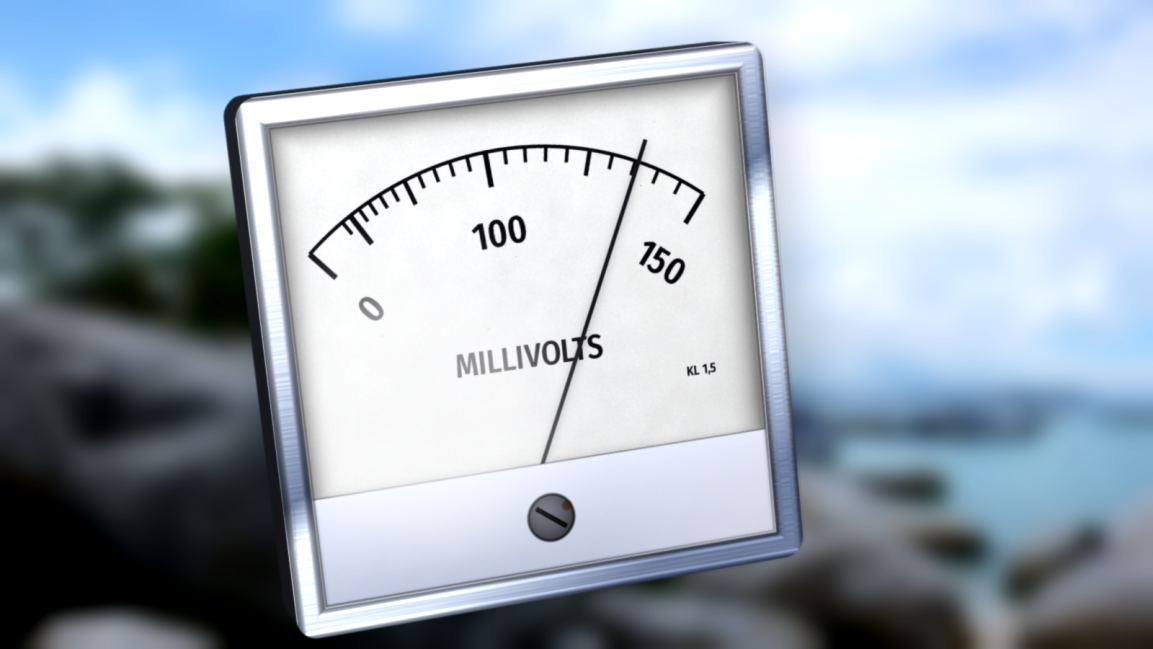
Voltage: 135 mV
